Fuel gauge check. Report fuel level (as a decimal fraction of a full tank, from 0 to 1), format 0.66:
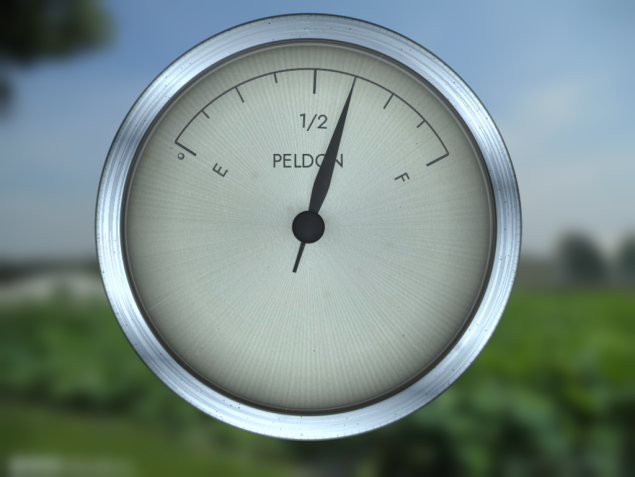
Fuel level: 0.625
